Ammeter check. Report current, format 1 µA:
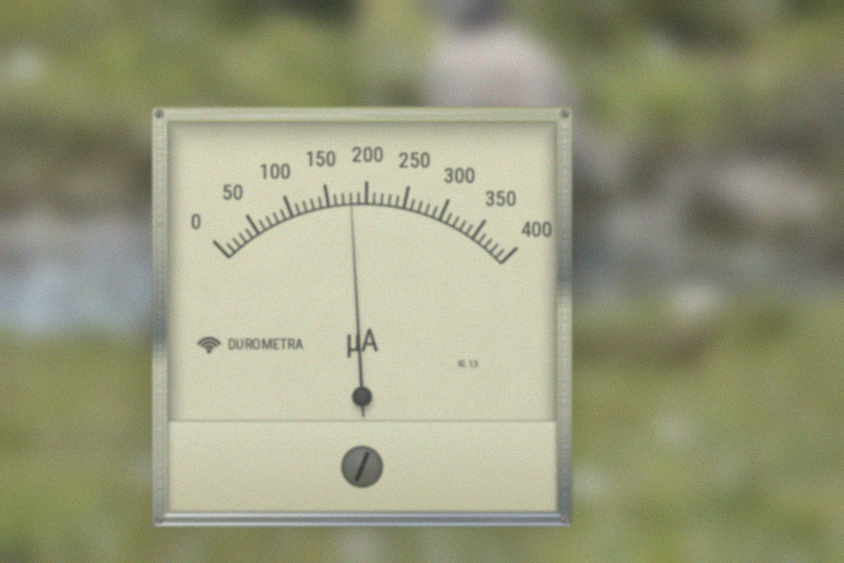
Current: 180 µA
